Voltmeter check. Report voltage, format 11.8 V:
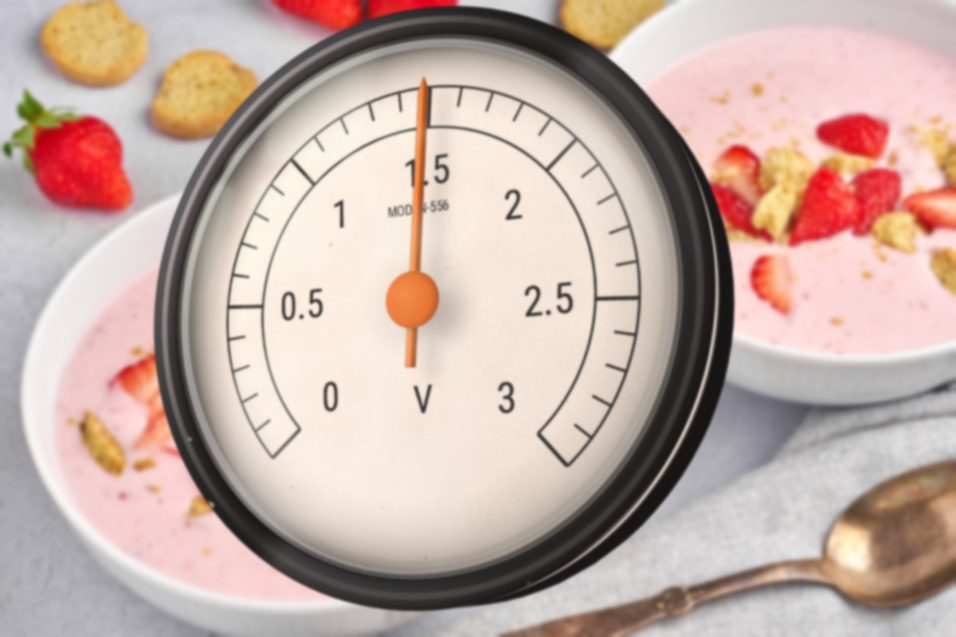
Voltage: 1.5 V
